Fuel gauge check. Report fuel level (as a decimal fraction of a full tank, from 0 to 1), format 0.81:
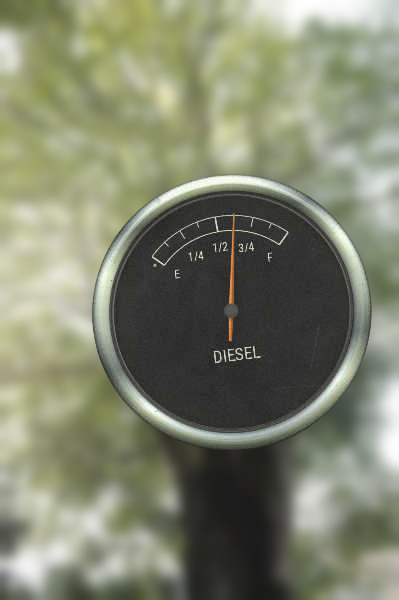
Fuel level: 0.625
